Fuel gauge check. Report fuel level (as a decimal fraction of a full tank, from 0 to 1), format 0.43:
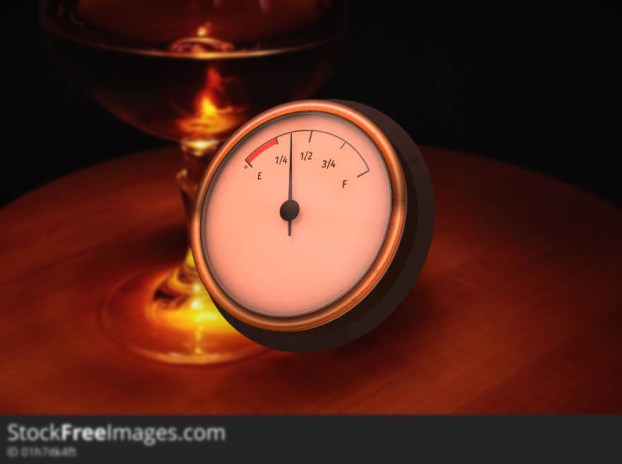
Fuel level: 0.375
